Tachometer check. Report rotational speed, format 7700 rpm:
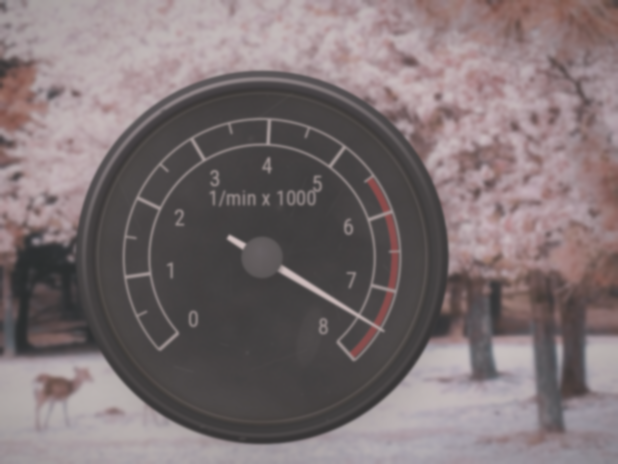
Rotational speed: 7500 rpm
